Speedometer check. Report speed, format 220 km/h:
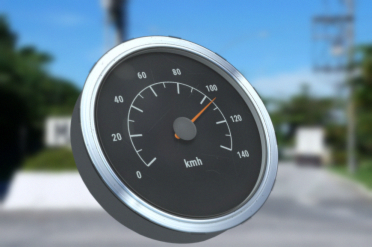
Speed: 105 km/h
